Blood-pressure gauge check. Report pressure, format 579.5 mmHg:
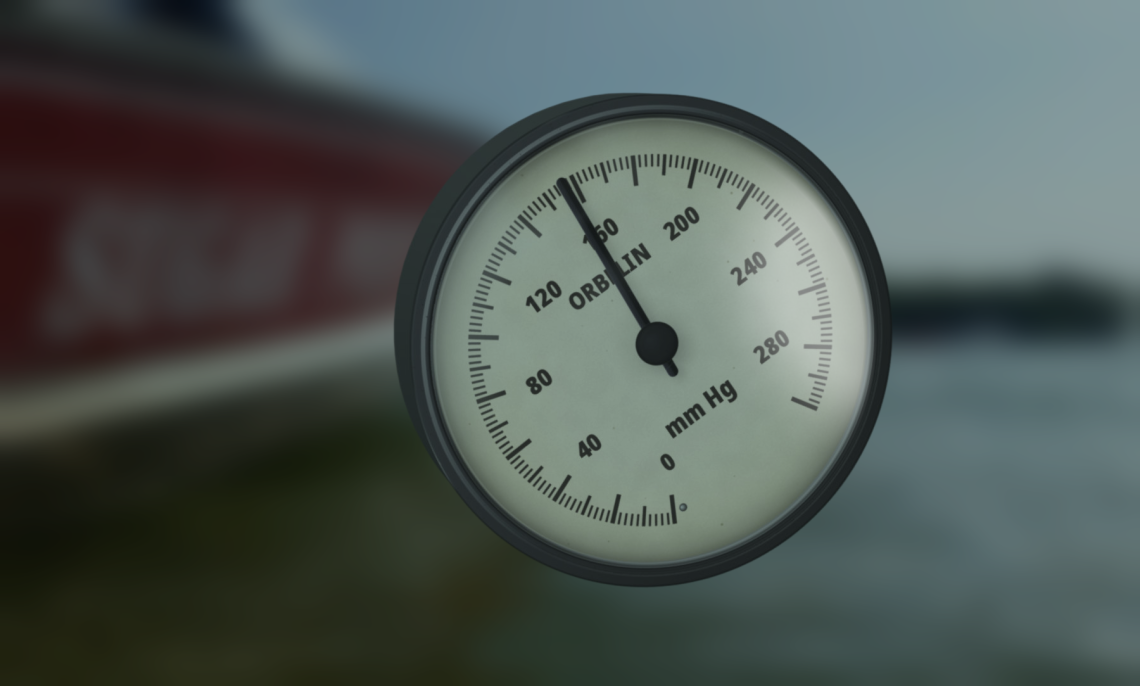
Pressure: 156 mmHg
